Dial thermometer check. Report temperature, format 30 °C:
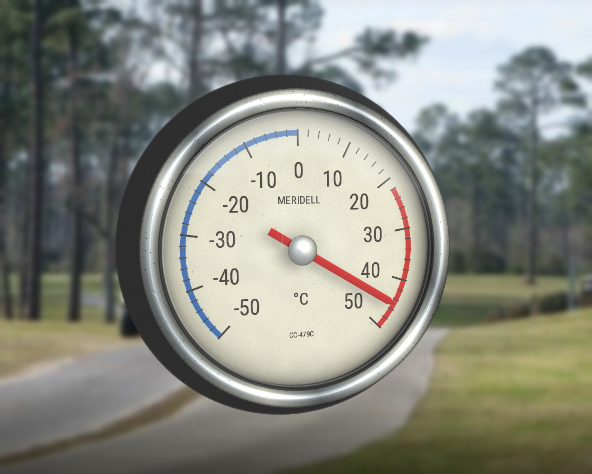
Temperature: 45 °C
